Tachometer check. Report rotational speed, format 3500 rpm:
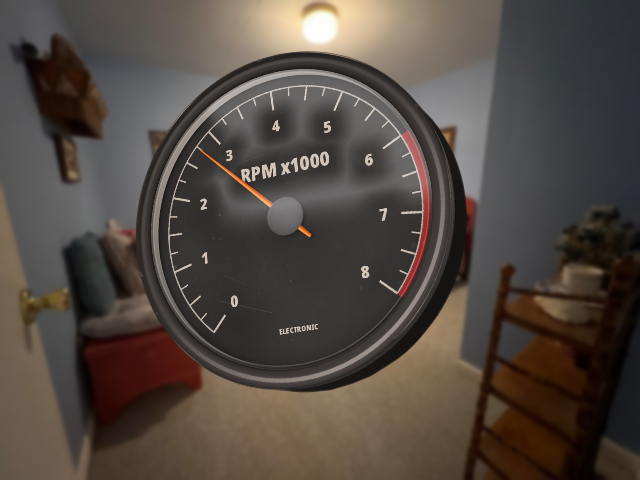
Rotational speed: 2750 rpm
